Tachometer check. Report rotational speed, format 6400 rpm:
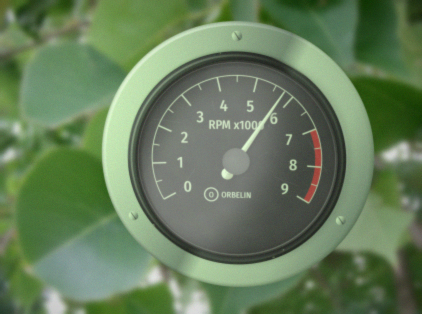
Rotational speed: 5750 rpm
